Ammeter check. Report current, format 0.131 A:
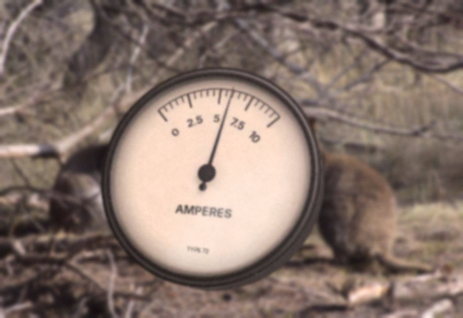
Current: 6 A
